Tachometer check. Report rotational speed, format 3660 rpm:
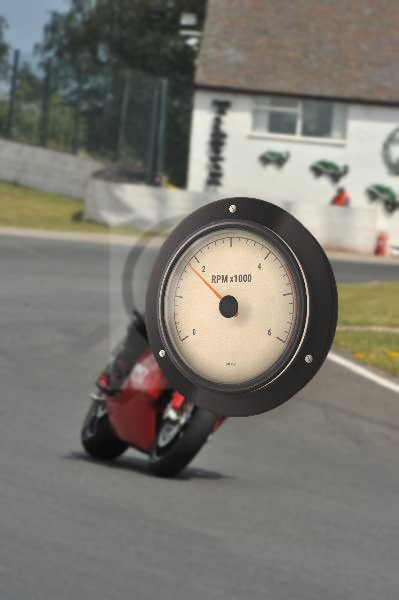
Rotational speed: 1800 rpm
